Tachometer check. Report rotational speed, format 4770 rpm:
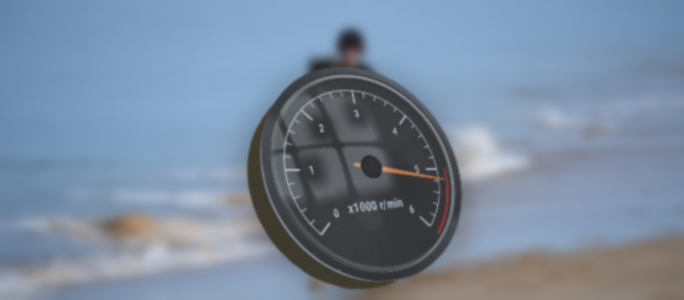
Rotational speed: 5200 rpm
